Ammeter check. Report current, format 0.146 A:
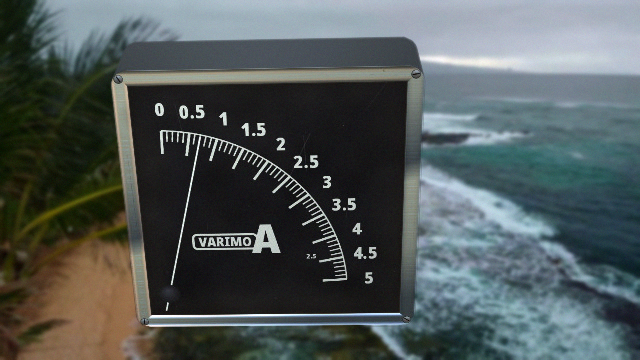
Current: 0.7 A
